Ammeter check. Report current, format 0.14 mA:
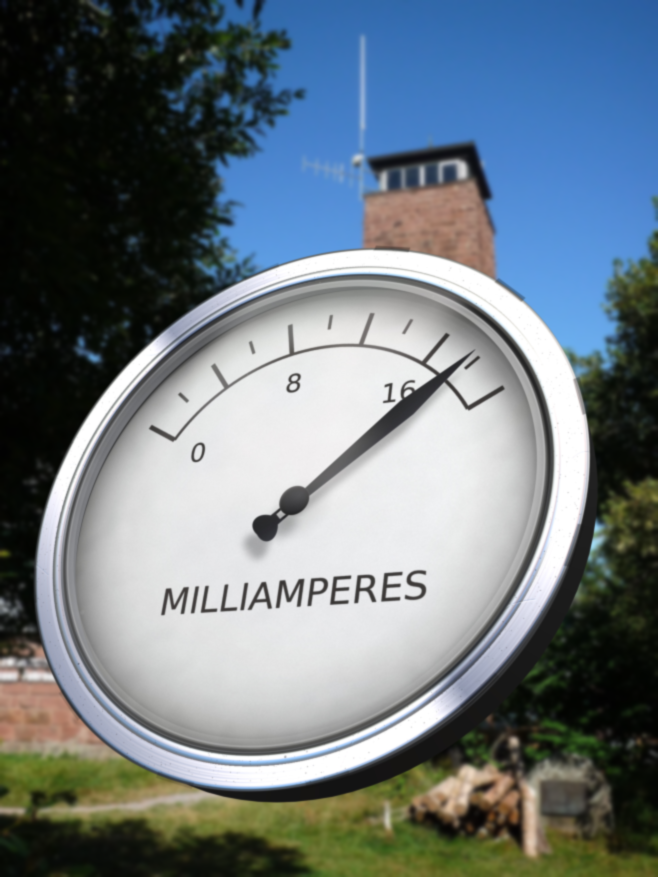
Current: 18 mA
